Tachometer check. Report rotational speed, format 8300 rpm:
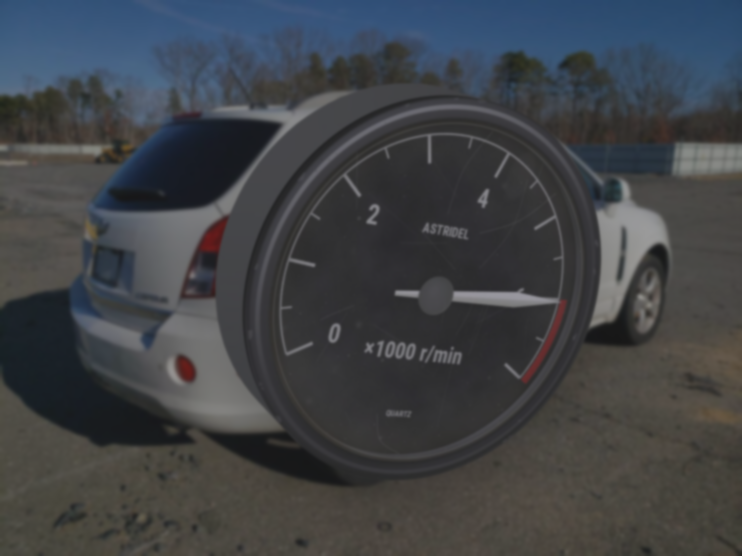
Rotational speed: 6000 rpm
